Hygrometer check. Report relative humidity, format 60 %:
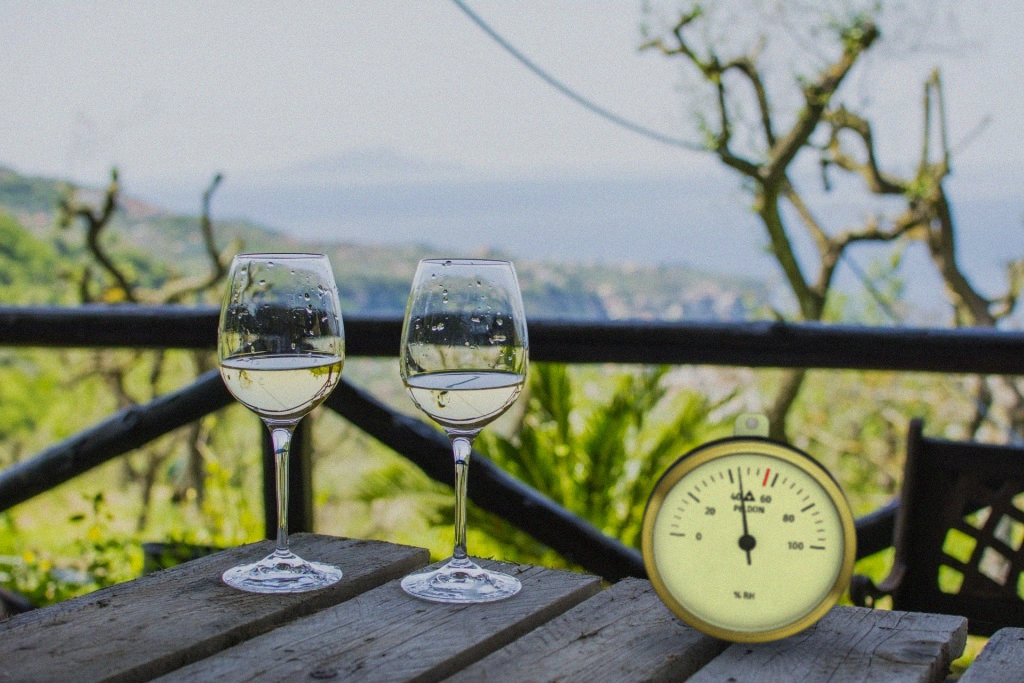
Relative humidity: 44 %
